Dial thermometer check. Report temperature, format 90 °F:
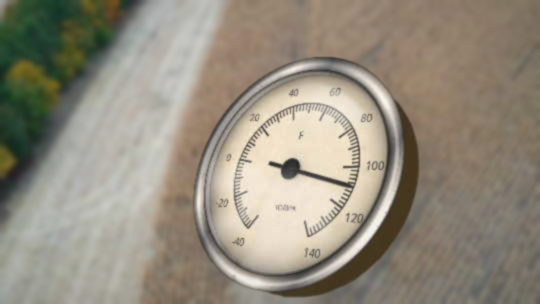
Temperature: 110 °F
